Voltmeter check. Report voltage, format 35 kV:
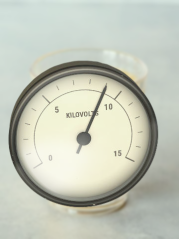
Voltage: 9 kV
